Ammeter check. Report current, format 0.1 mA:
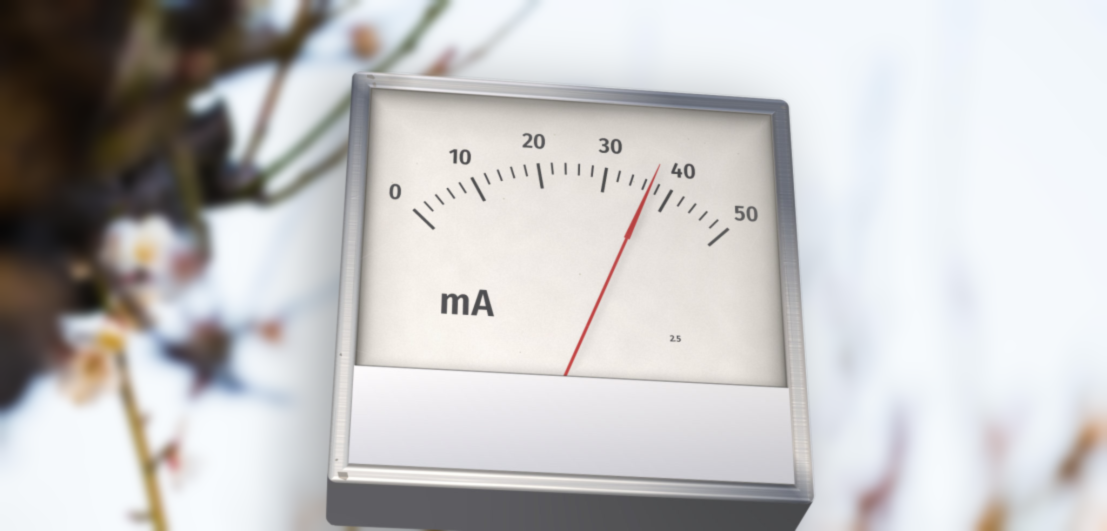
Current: 37 mA
